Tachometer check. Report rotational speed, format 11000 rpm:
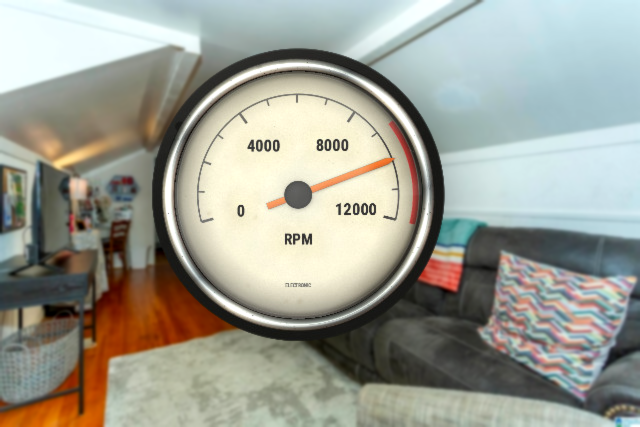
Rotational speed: 10000 rpm
